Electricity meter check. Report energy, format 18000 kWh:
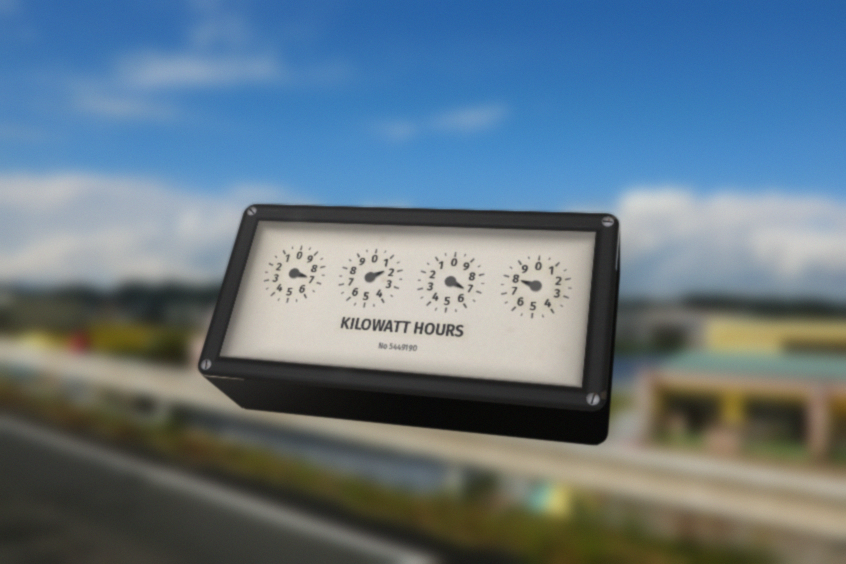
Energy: 7168 kWh
